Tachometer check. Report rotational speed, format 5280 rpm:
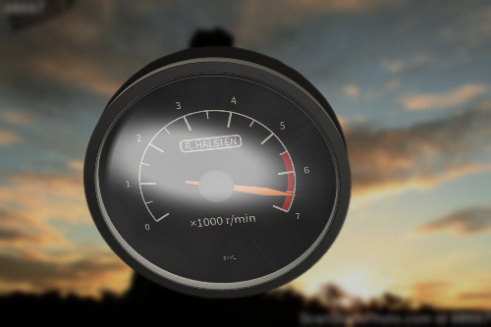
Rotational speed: 6500 rpm
